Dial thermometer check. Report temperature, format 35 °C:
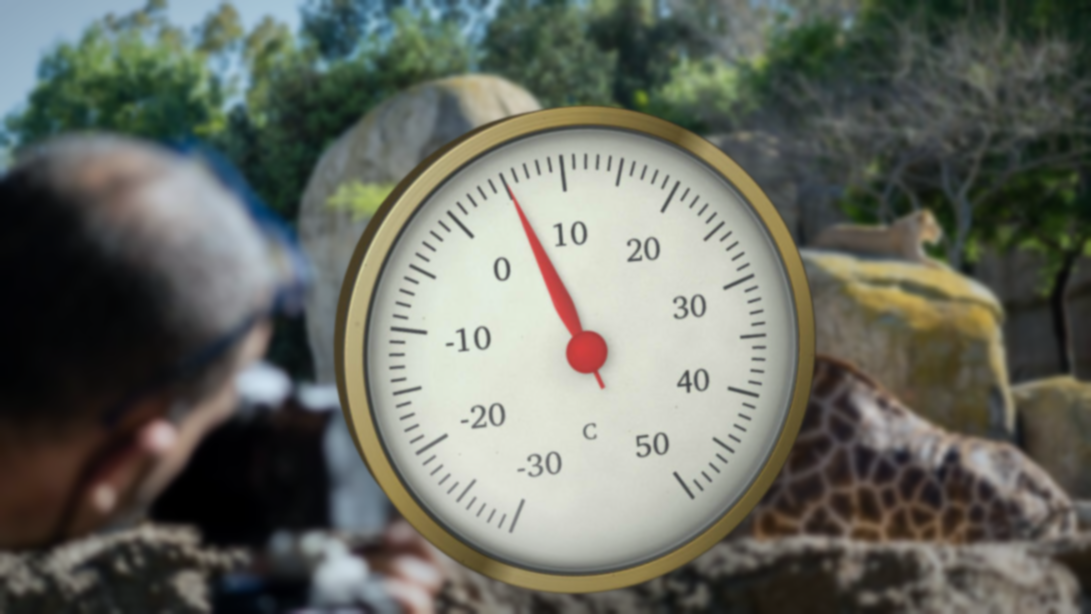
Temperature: 5 °C
